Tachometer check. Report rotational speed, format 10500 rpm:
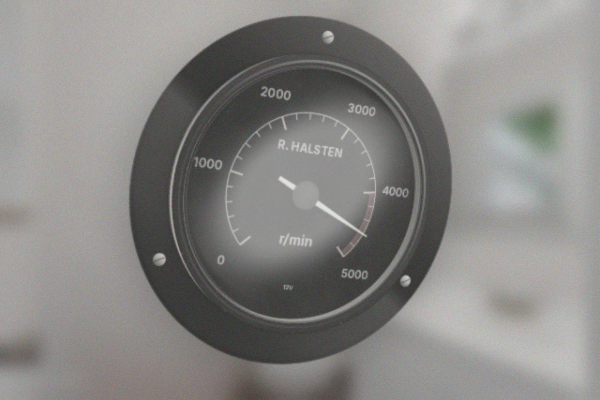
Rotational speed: 4600 rpm
